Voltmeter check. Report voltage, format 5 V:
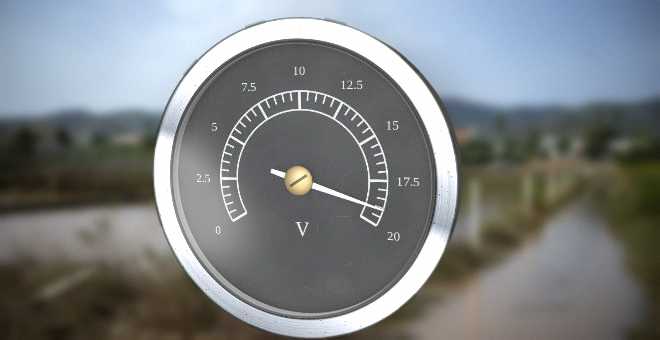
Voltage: 19 V
